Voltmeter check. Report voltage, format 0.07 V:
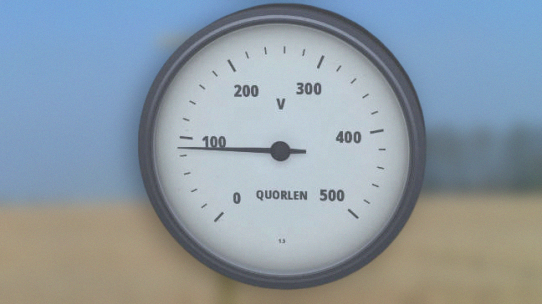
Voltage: 90 V
